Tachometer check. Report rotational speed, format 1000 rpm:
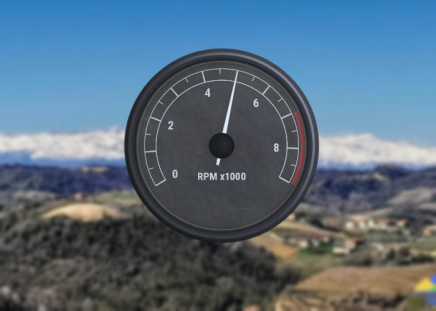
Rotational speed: 5000 rpm
